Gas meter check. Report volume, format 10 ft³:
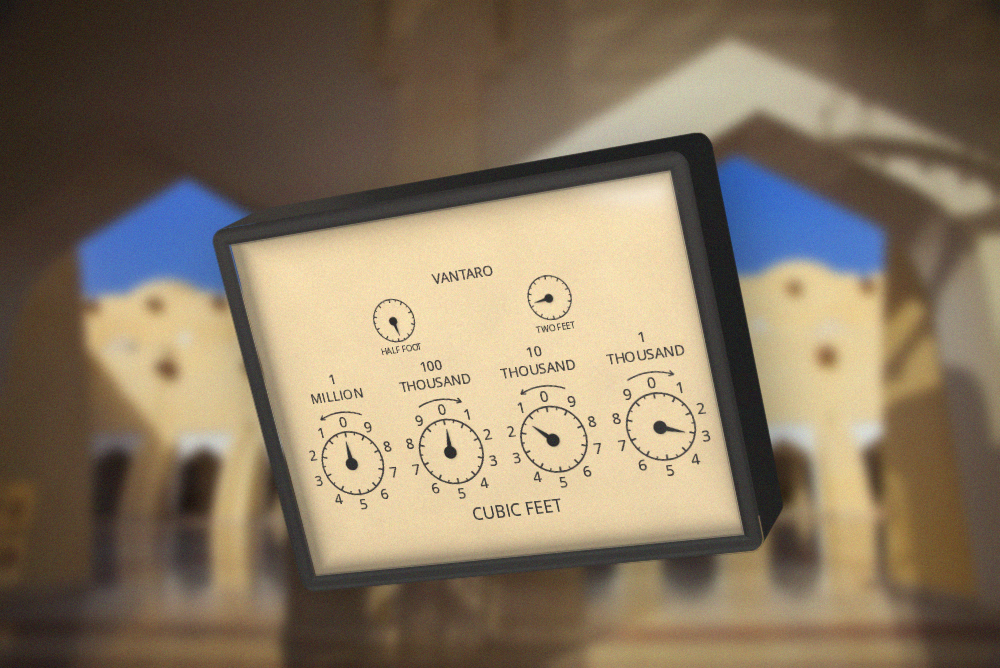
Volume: 1300 ft³
